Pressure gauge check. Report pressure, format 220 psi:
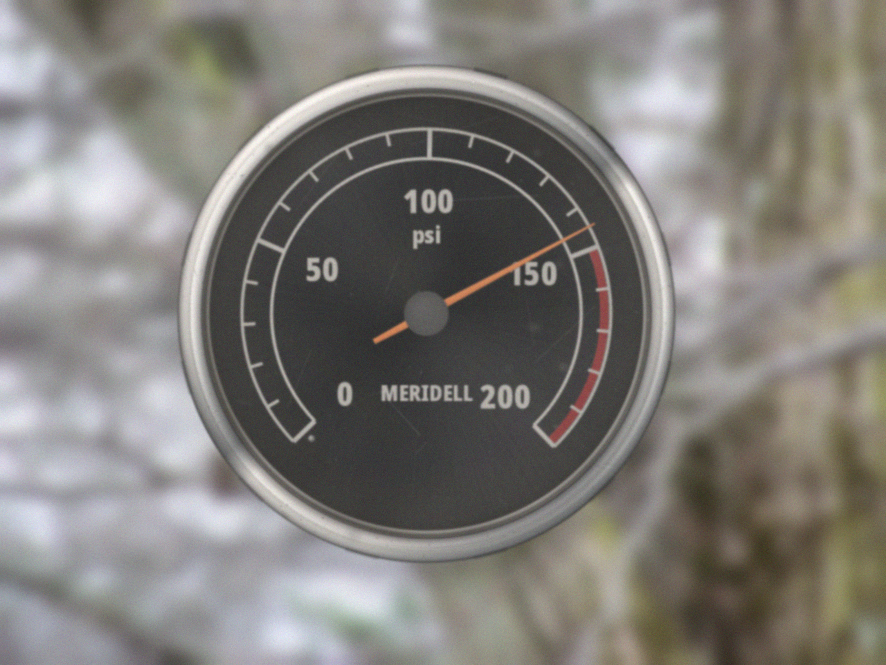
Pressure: 145 psi
